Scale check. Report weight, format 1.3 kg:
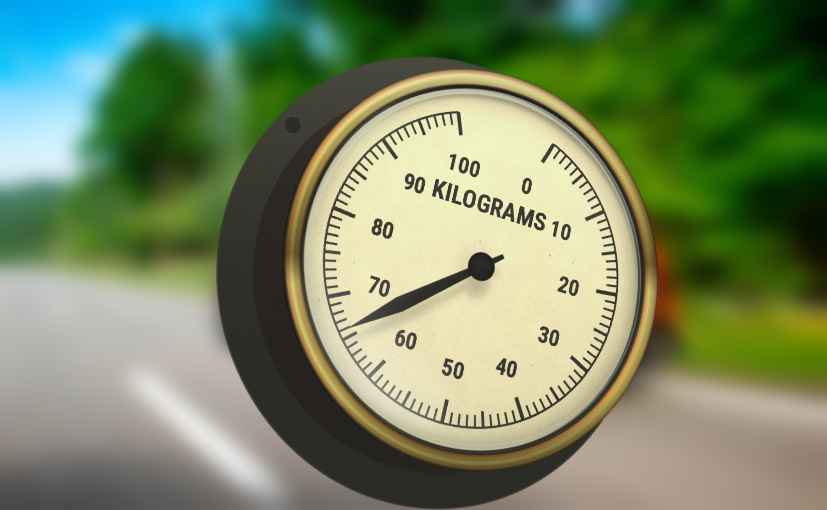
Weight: 66 kg
